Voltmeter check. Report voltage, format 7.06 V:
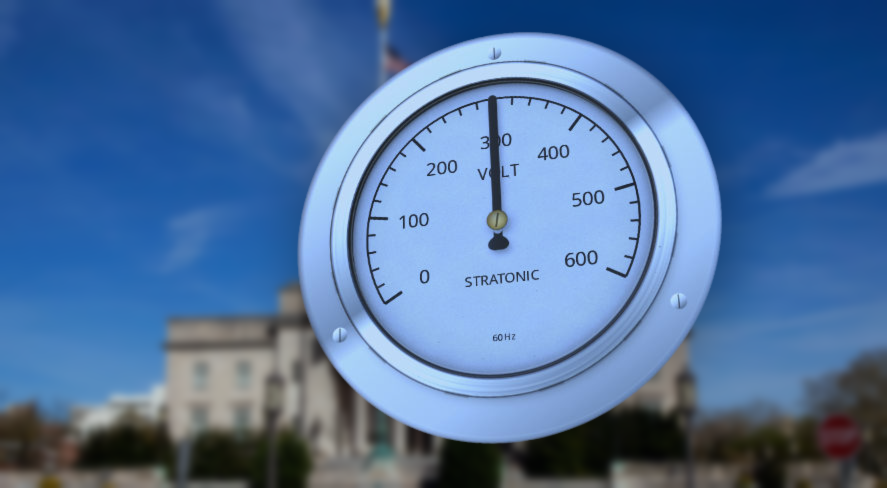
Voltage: 300 V
